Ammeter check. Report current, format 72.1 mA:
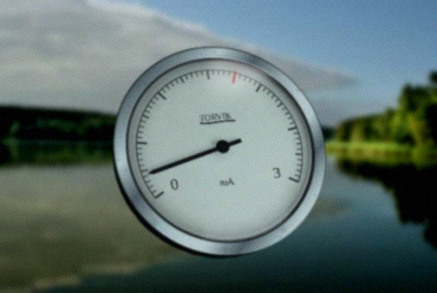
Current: 0.2 mA
